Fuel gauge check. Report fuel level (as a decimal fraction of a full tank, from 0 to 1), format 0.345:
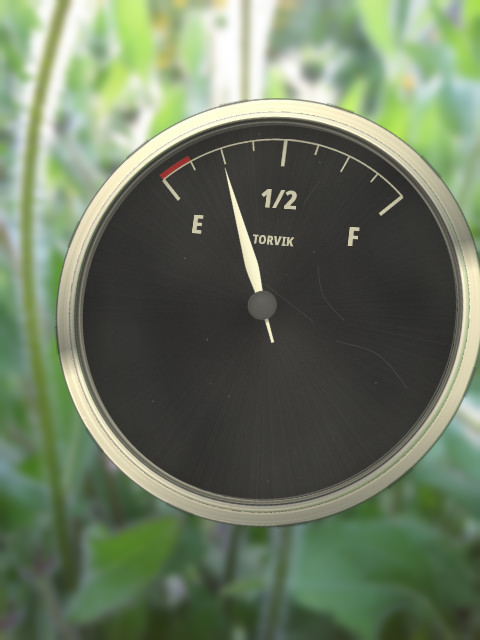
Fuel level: 0.25
